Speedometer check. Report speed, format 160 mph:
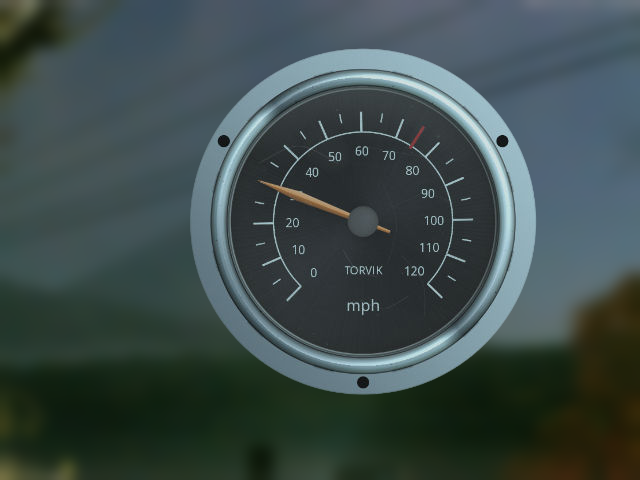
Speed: 30 mph
